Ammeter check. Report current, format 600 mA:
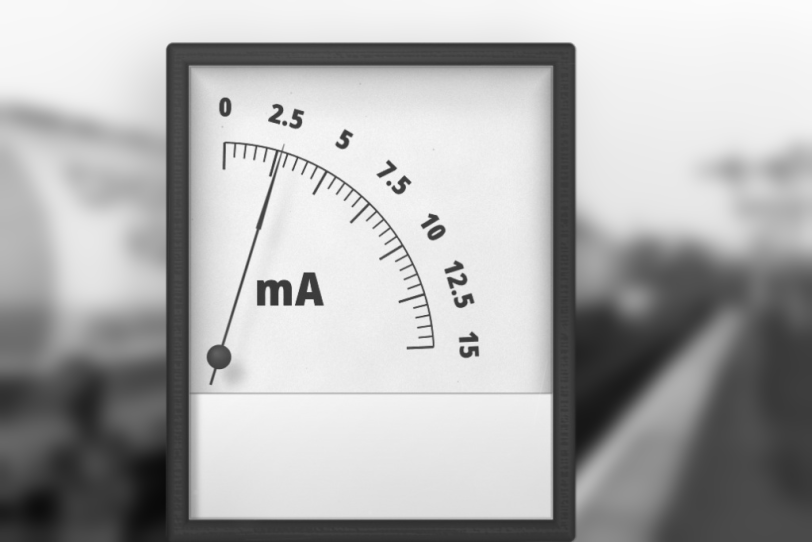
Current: 2.75 mA
